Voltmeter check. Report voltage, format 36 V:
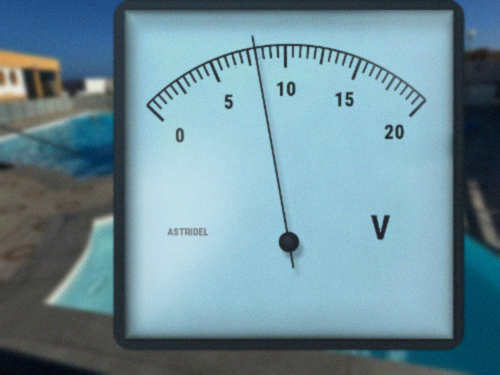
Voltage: 8 V
